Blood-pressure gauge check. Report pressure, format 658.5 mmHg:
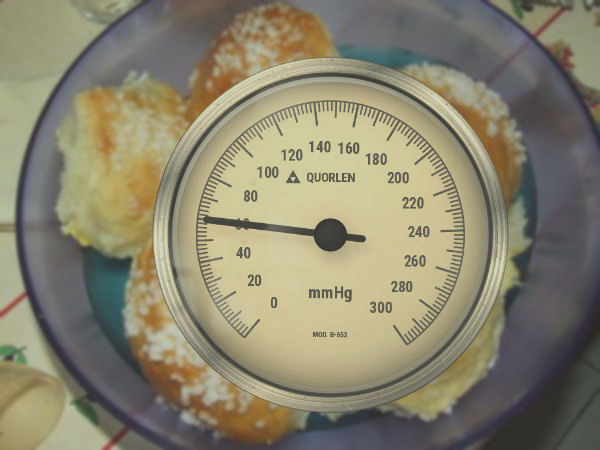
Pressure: 60 mmHg
